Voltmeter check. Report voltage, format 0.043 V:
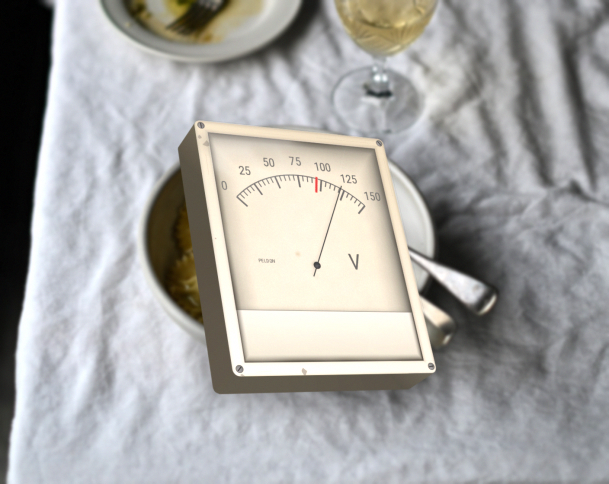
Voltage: 120 V
